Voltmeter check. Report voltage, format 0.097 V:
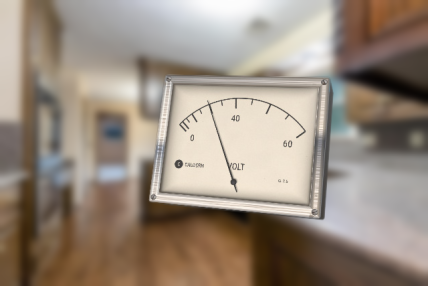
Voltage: 30 V
